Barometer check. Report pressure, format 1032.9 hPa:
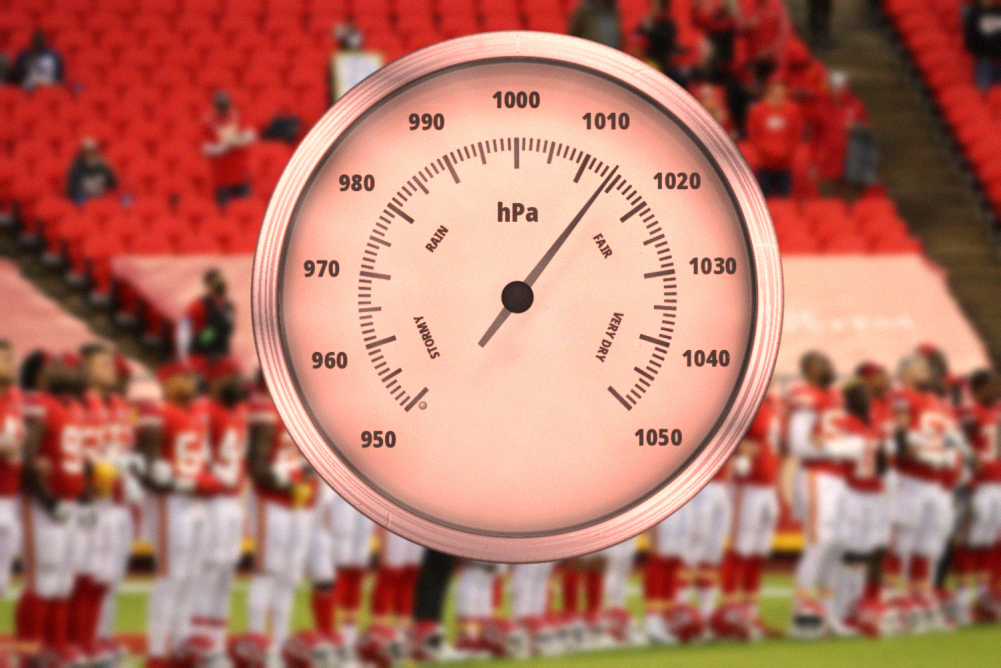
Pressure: 1014 hPa
